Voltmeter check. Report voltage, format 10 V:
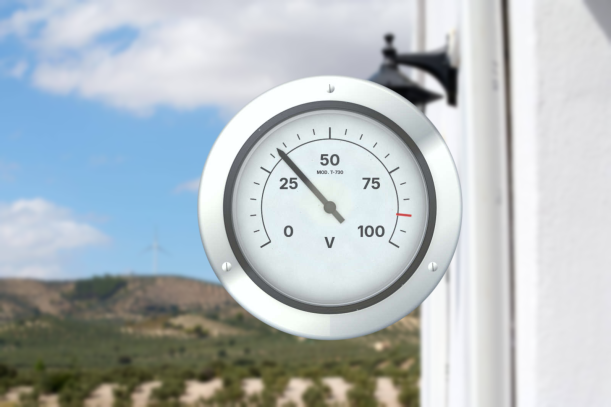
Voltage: 32.5 V
